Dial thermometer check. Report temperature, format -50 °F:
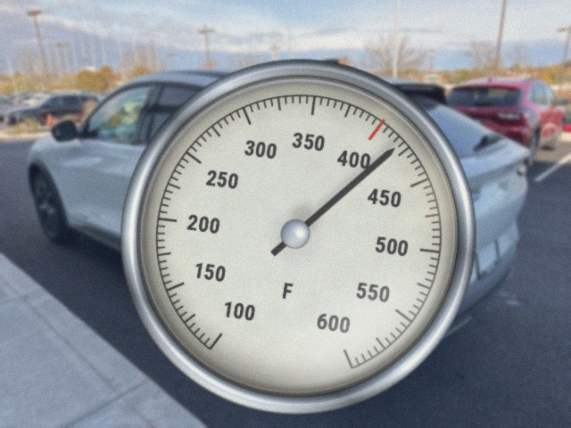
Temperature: 420 °F
